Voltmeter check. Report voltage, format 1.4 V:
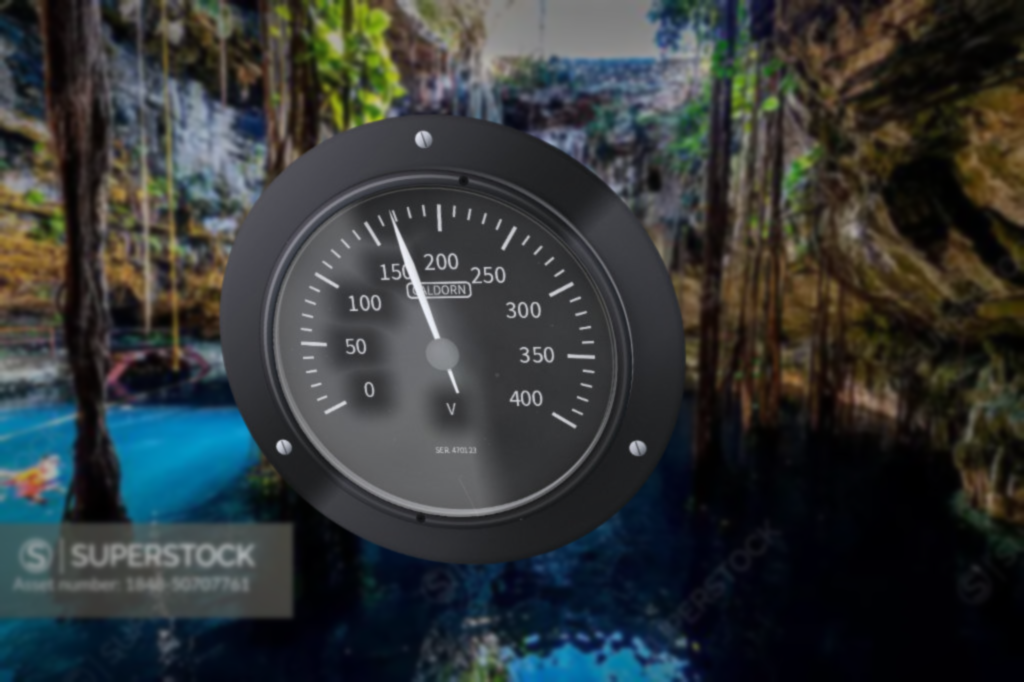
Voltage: 170 V
